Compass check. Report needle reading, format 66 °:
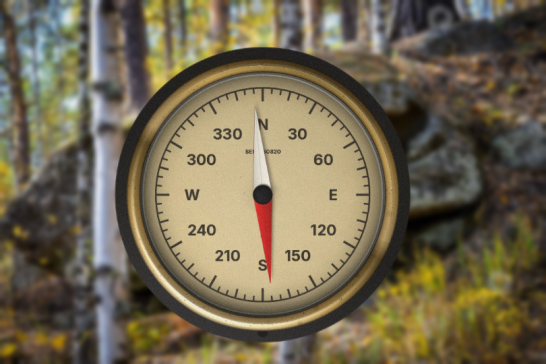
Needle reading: 175 °
